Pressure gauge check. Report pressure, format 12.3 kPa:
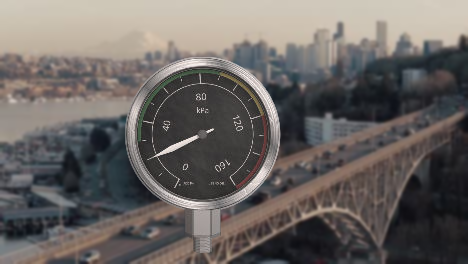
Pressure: 20 kPa
